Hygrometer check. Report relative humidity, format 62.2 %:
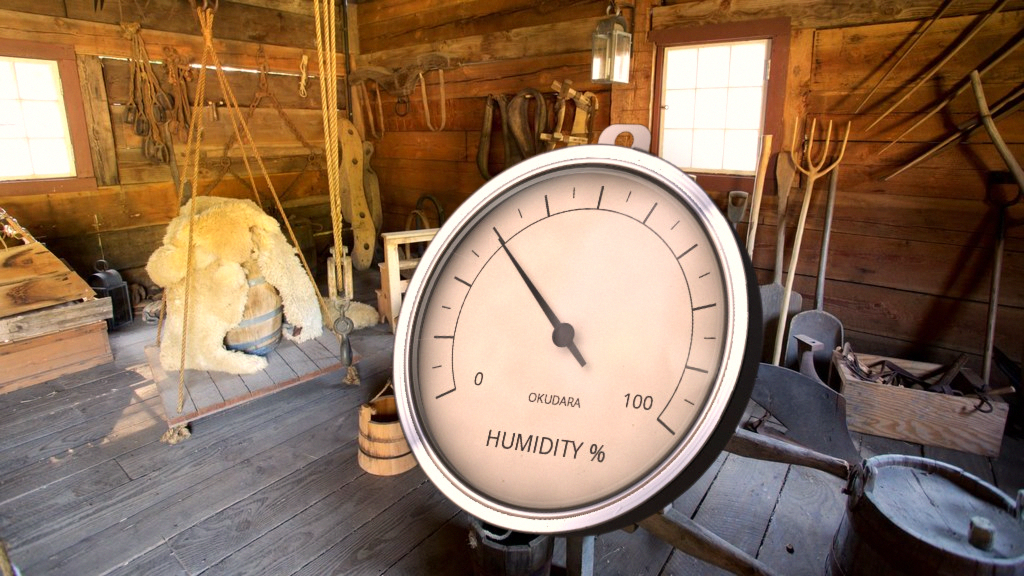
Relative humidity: 30 %
